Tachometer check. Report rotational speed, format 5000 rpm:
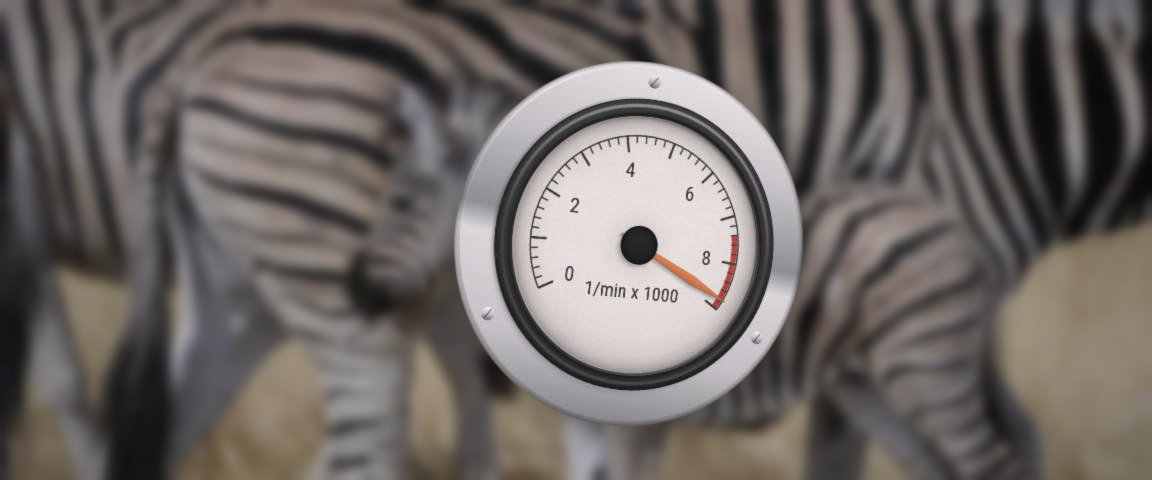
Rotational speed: 8800 rpm
